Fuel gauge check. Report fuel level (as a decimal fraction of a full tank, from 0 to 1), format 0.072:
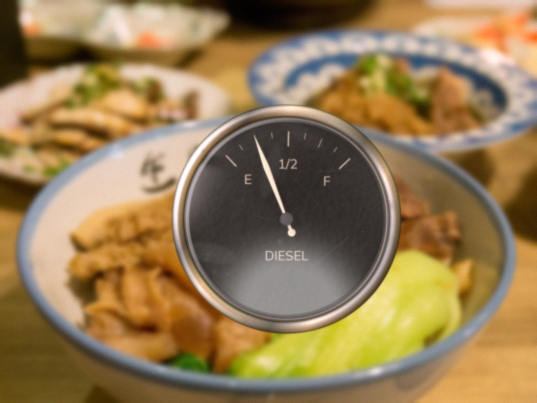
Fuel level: 0.25
